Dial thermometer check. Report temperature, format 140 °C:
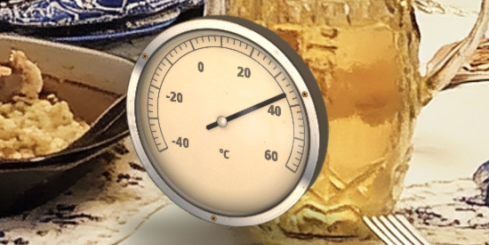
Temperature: 36 °C
